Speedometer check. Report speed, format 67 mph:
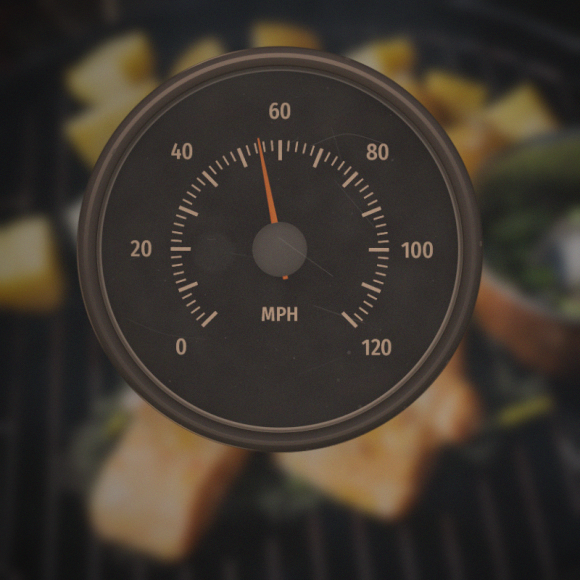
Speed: 55 mph
